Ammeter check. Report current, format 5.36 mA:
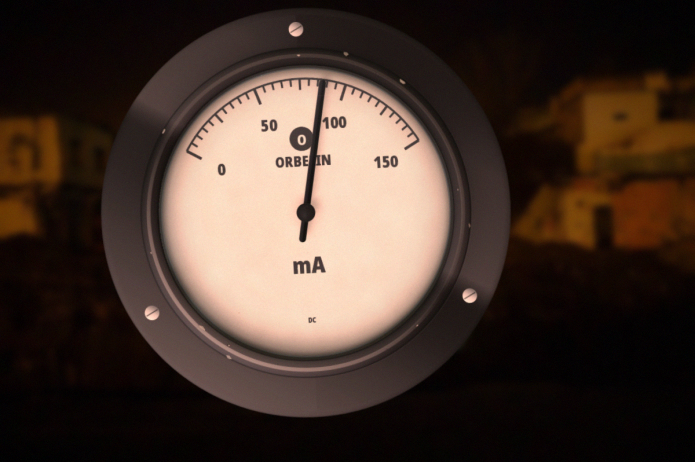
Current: 87.5 mA
